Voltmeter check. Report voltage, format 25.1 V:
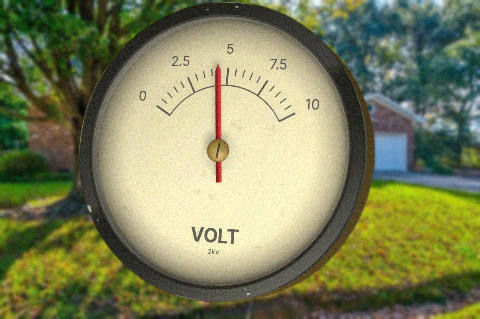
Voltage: 4.5 V
